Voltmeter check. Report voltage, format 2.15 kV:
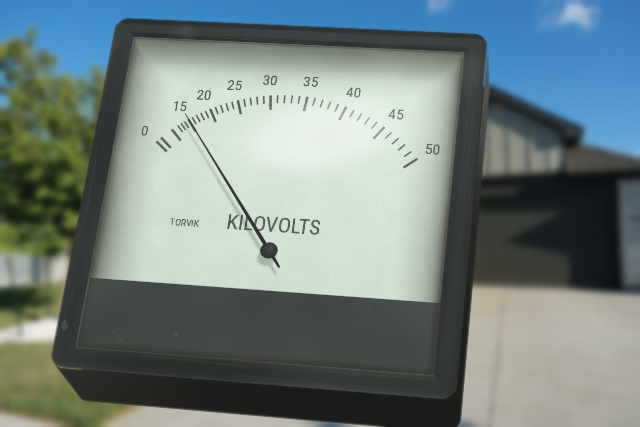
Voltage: 15 kV
